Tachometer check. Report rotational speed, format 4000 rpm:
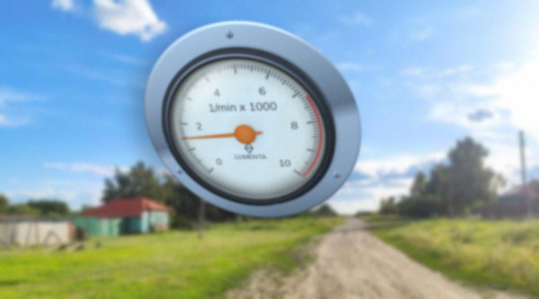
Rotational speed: 1500 rpm
